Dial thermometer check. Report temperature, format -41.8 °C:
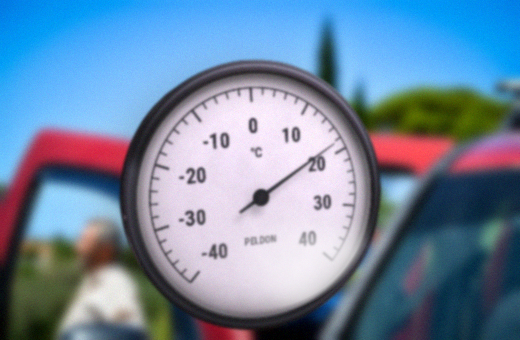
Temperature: 18 °C
